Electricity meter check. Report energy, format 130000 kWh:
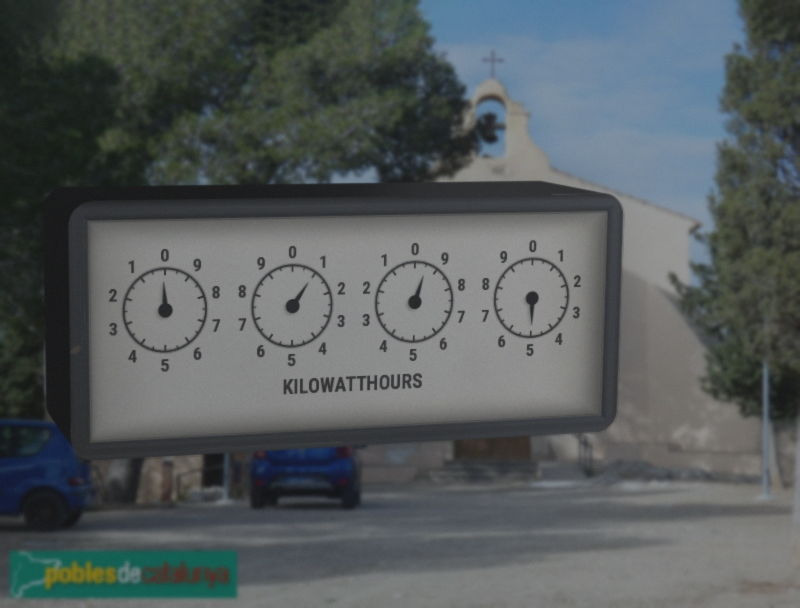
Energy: 95 kWh
